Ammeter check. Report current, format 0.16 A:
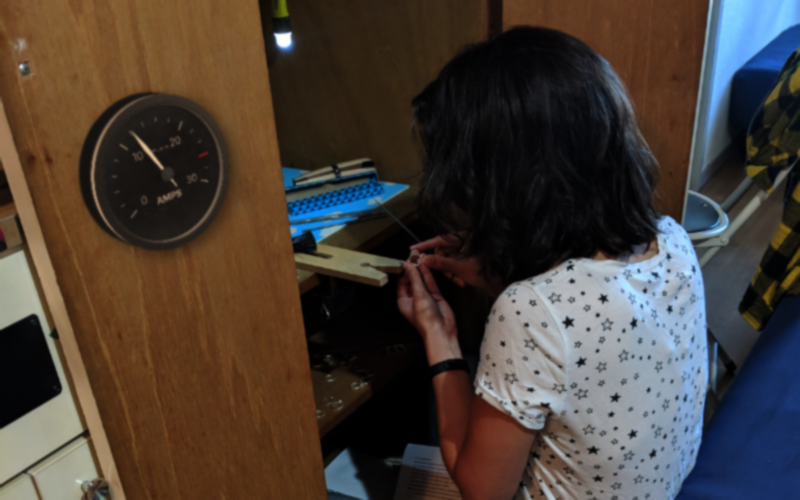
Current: 12 A
